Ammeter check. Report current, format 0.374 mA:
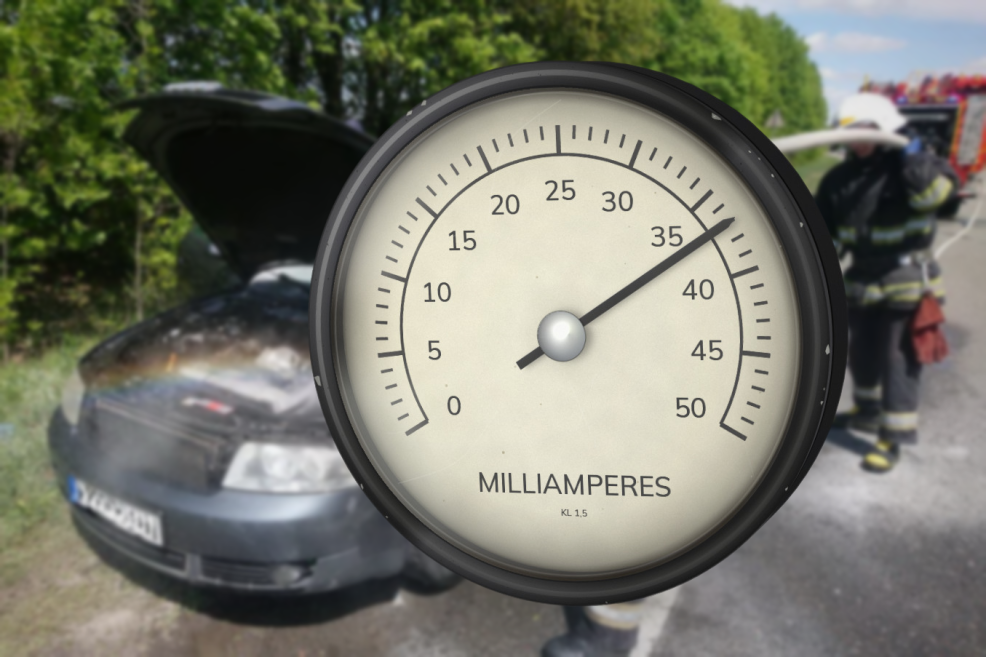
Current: 37 mA
